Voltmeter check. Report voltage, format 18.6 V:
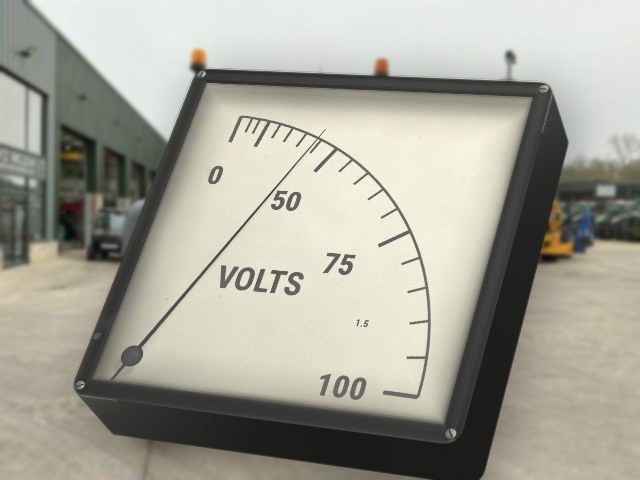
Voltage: 45 V
